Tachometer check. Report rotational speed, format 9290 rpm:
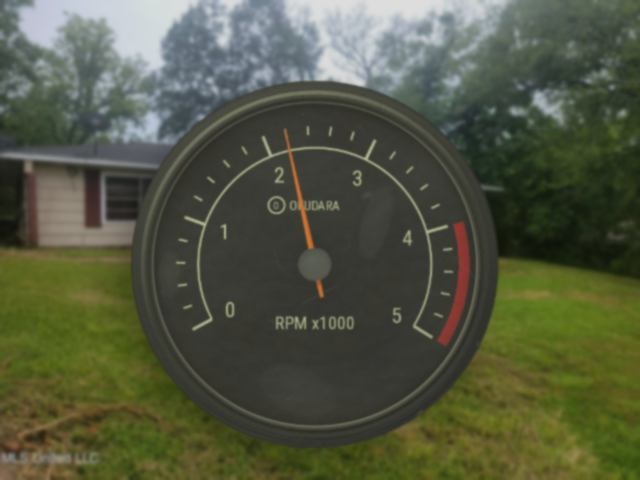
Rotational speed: 2200 rpm
